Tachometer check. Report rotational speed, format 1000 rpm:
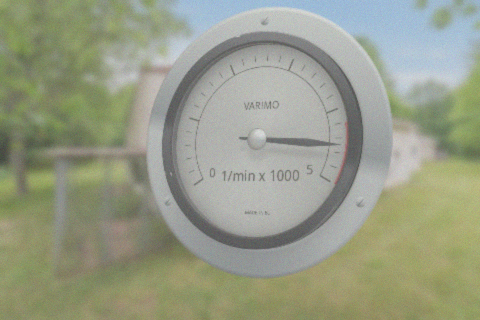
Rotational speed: 4500 rpm
